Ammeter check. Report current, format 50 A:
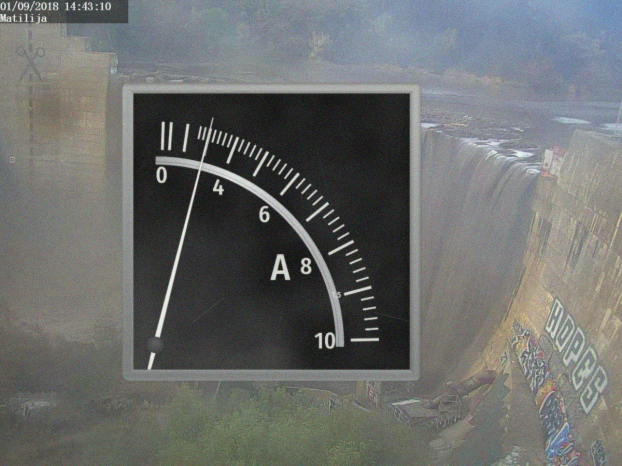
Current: 3 A
